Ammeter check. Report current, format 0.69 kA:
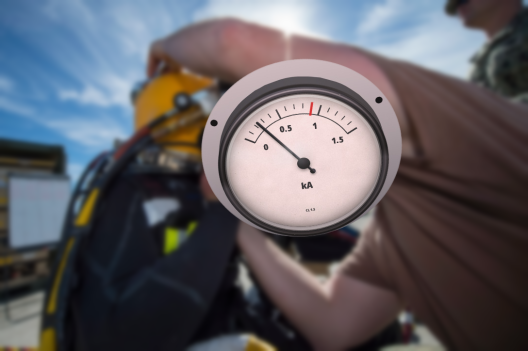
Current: 0.25 kA
